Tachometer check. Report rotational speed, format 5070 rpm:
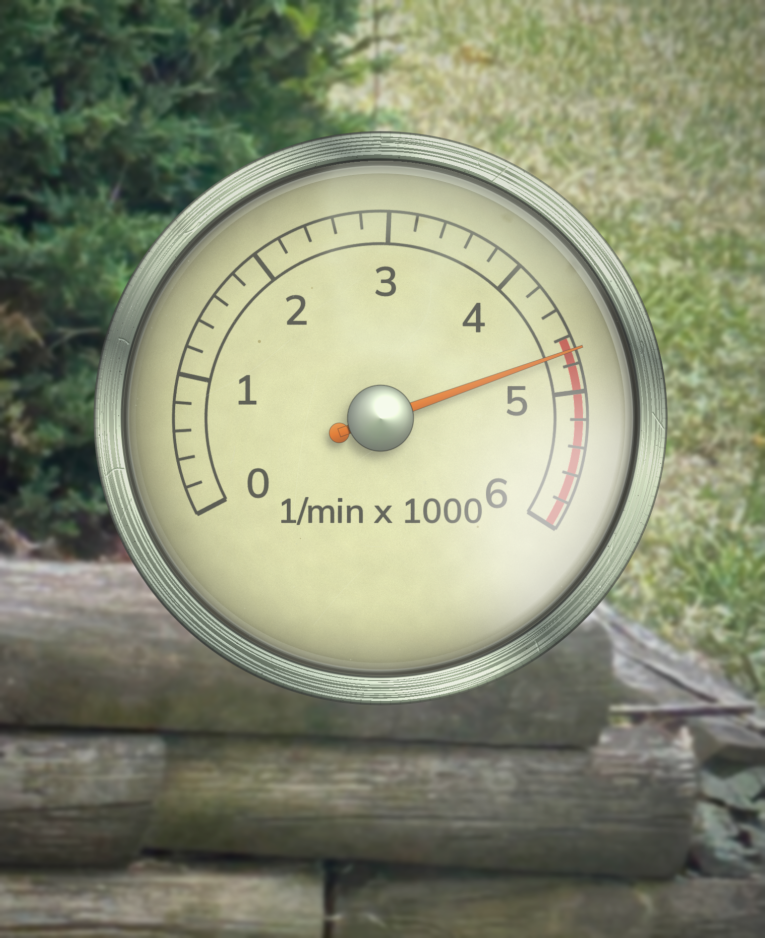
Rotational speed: 4700 rpm
